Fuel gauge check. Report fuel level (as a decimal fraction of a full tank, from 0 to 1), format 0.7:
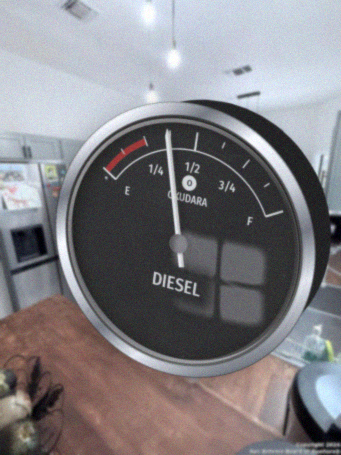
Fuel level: 0.375
